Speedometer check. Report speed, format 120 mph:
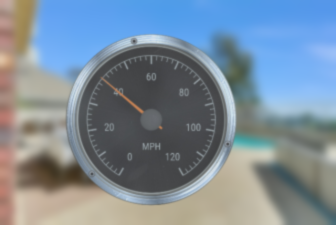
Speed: 40 mph
